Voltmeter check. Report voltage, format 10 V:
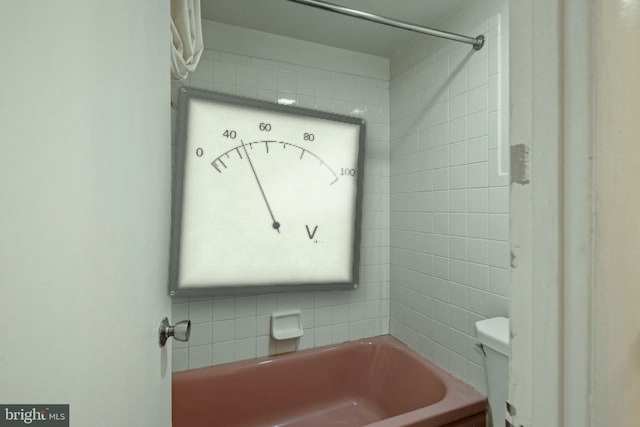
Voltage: 45 V
